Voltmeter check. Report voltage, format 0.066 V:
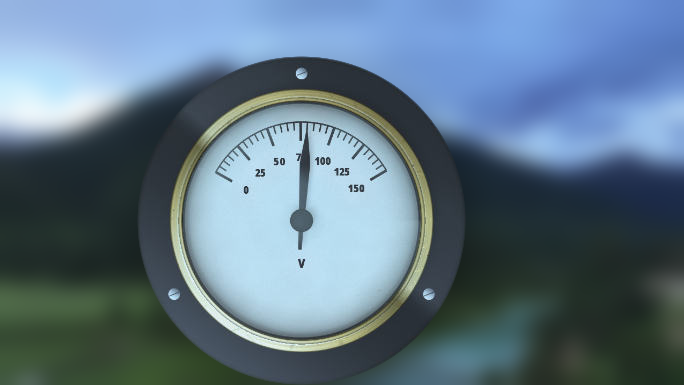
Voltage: 80 V
